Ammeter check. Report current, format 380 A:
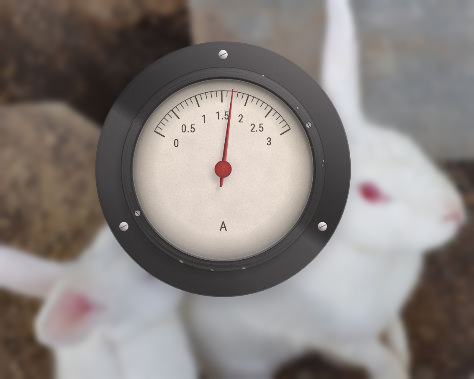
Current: 1.7 A
